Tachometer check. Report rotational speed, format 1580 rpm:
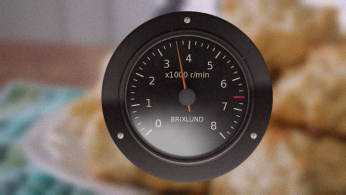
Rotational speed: 3600 rpm
